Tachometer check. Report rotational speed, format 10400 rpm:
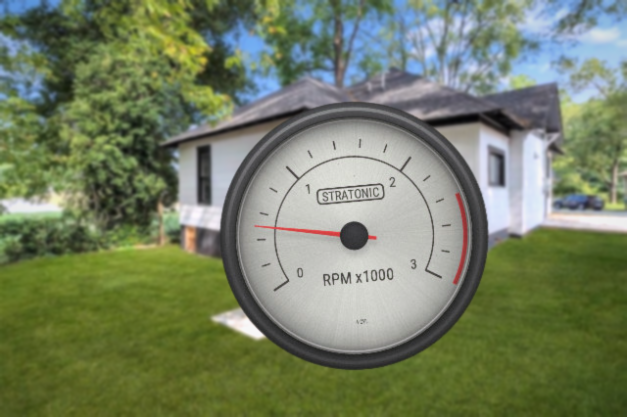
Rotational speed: 500 rpm
